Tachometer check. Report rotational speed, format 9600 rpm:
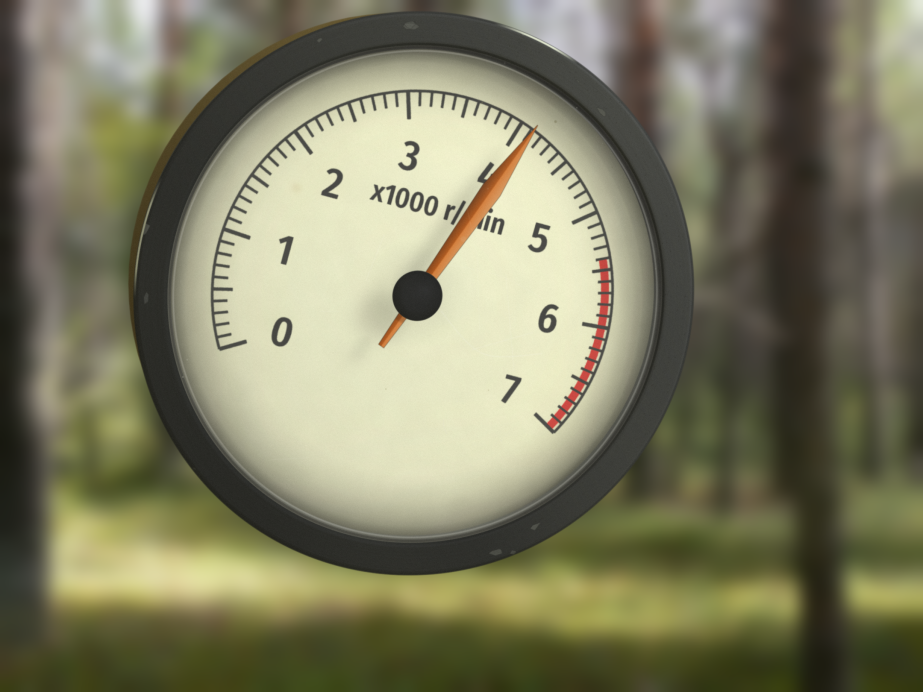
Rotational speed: 4100 rpm
